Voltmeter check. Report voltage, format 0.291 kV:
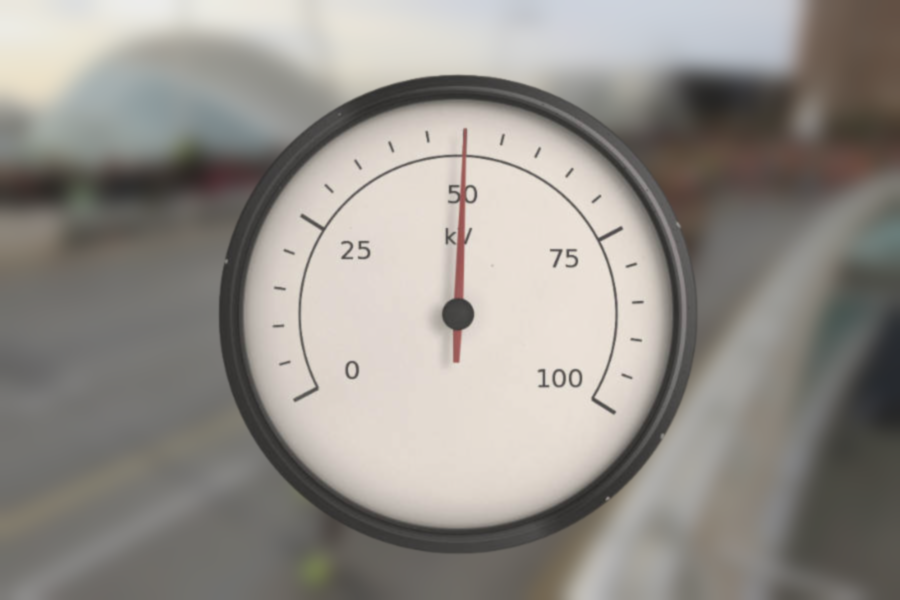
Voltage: 50 kV
